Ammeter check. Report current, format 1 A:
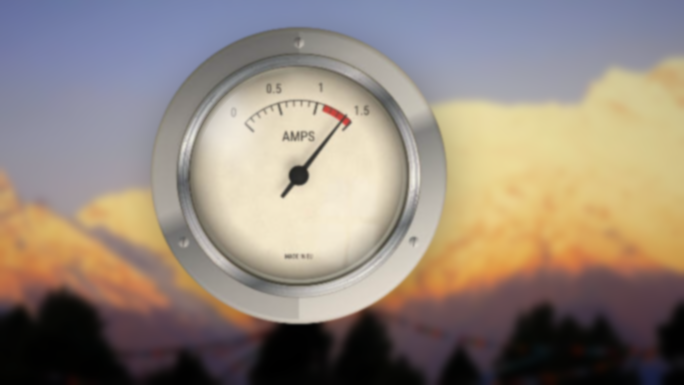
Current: 1.4 A
